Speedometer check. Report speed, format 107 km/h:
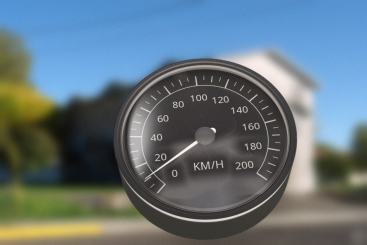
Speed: 10 km/h
